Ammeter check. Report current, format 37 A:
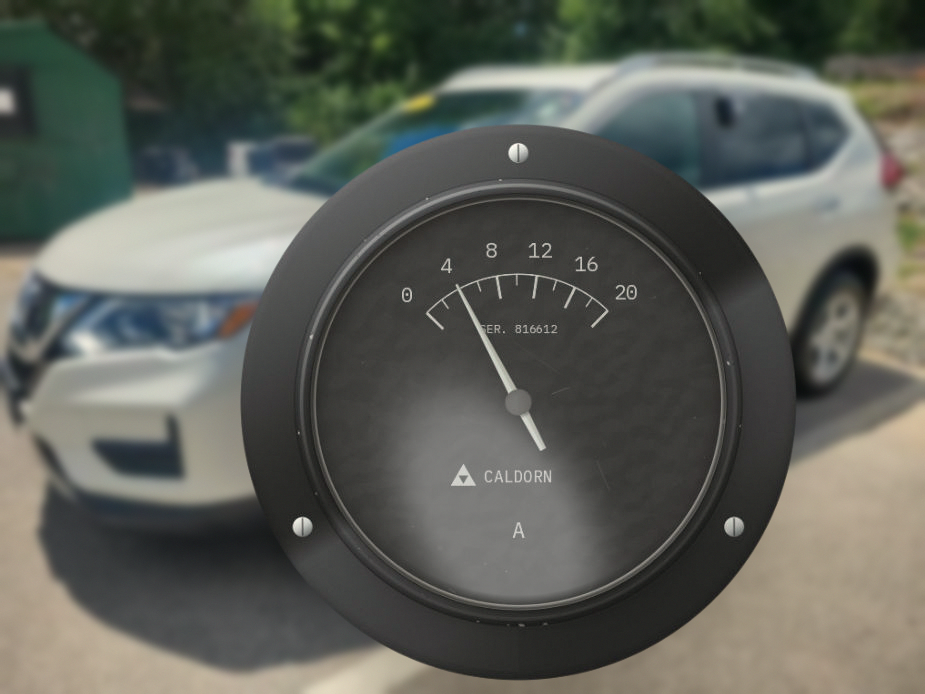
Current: 4 A
